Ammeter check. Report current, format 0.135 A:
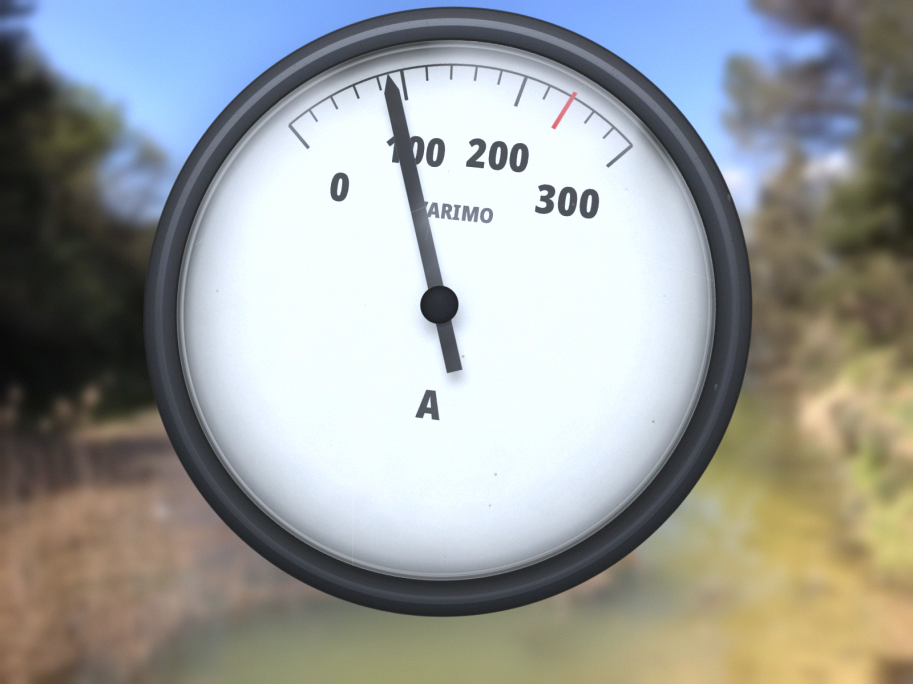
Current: 90 A
